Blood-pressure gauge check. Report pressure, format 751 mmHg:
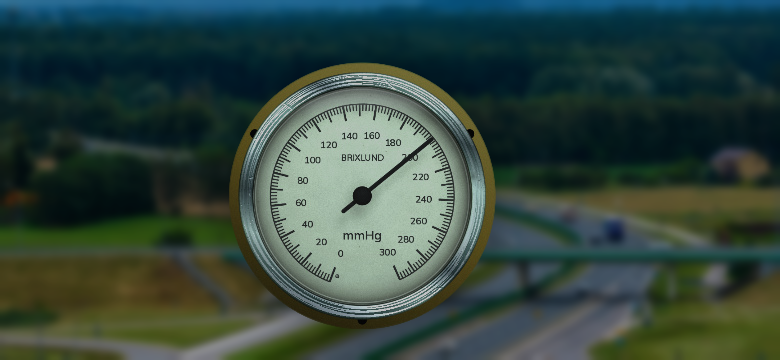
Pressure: 200 mmHg
